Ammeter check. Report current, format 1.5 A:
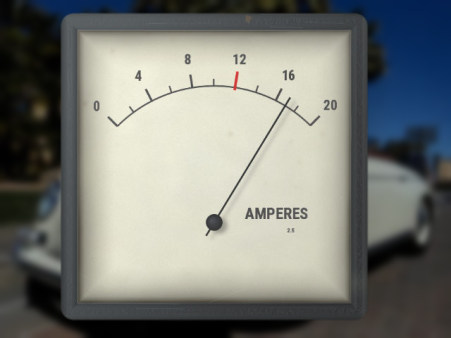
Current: 17 A
